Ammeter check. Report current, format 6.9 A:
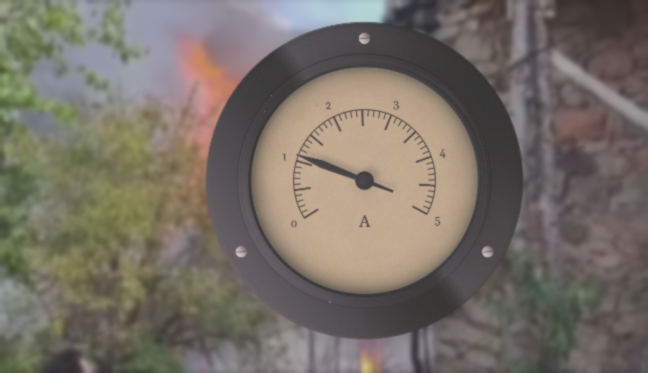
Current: 1.1 A
